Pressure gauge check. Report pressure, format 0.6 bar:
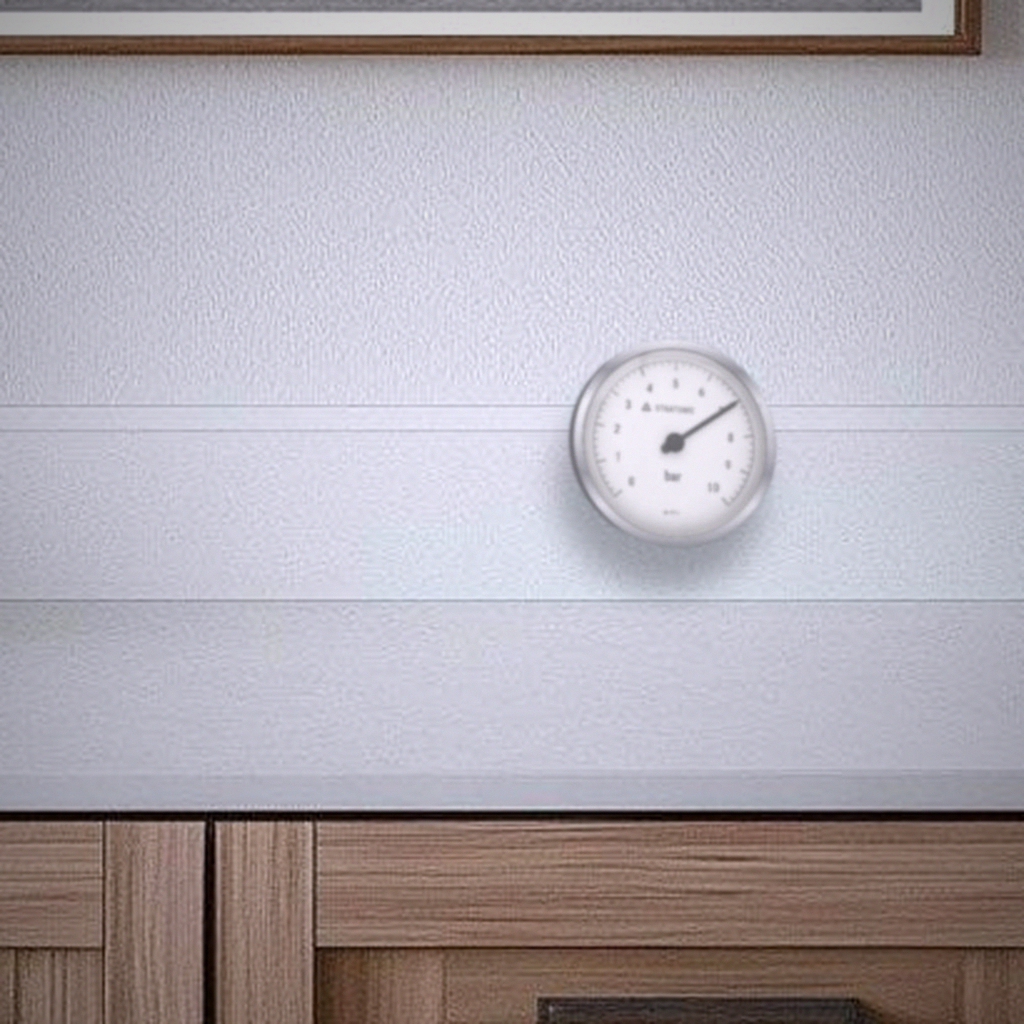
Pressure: 7 bar
